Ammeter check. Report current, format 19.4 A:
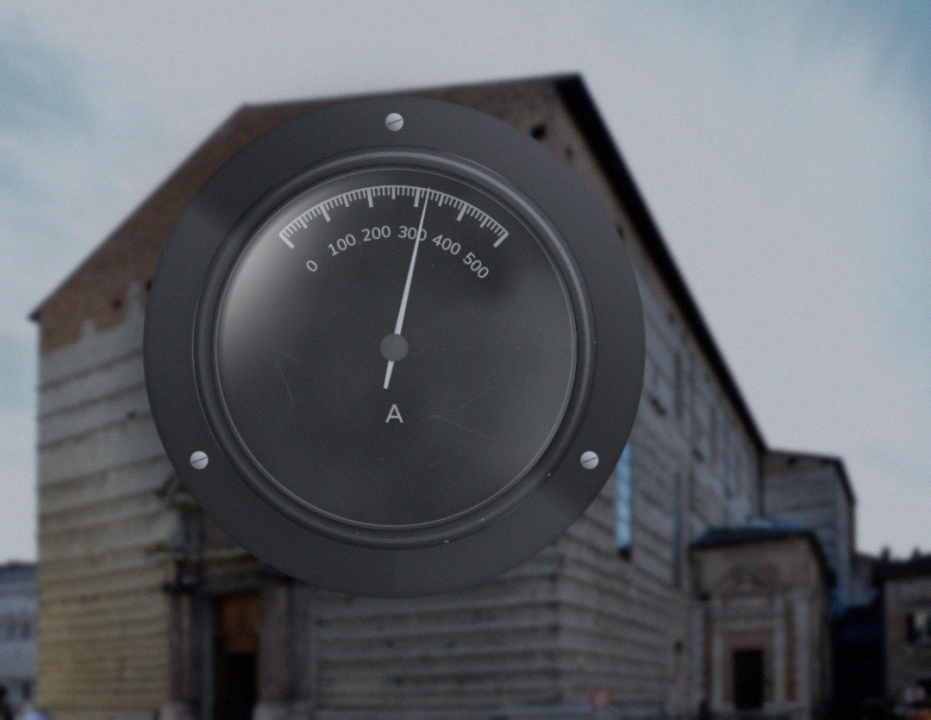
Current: 320 A
